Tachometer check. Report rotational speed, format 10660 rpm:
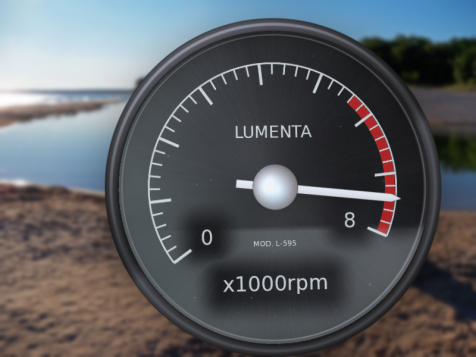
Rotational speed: 7400 rpm
